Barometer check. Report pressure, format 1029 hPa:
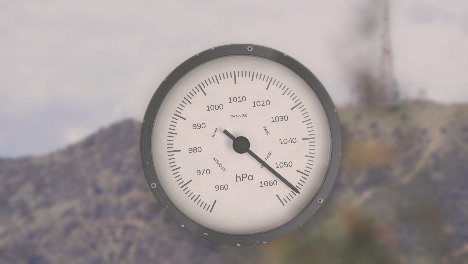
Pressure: 1055 hPa
